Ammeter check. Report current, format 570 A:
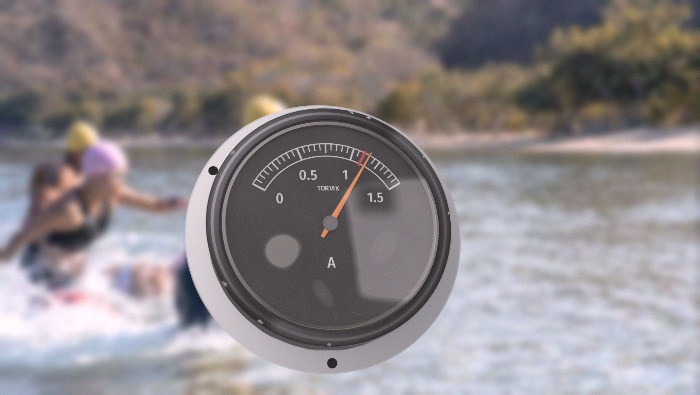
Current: 1.15 A
